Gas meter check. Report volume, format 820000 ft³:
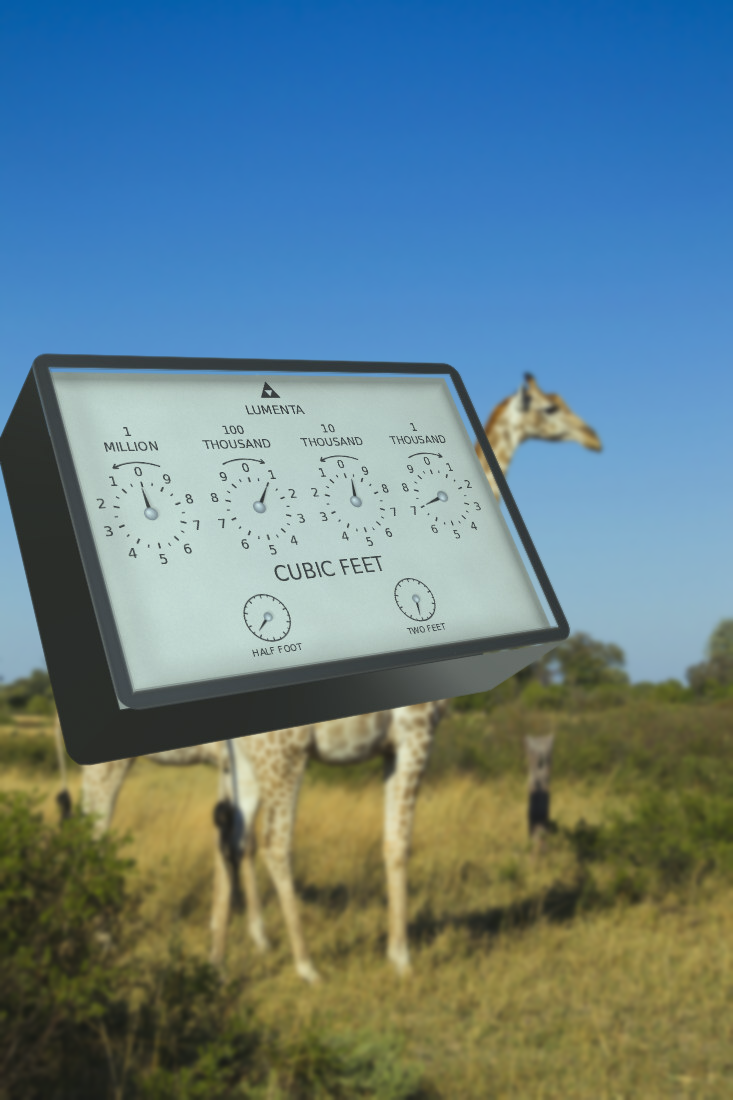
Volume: 9700 ft³
